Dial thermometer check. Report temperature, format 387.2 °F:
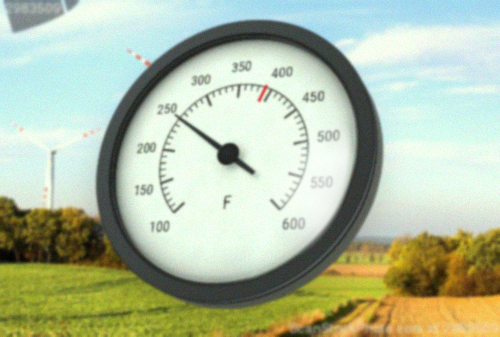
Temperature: 250 °F
